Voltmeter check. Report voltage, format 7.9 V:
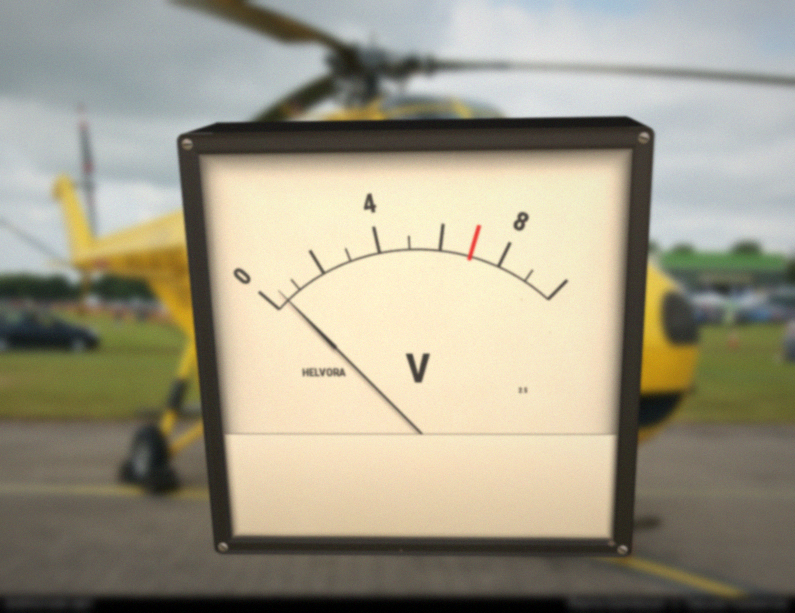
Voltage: 0.5 V
